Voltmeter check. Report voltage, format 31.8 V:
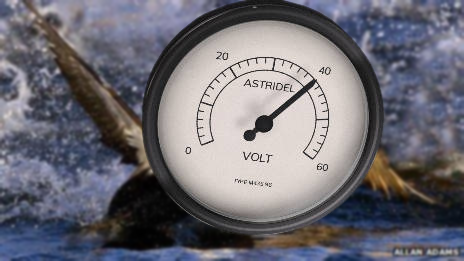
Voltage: 40 V
